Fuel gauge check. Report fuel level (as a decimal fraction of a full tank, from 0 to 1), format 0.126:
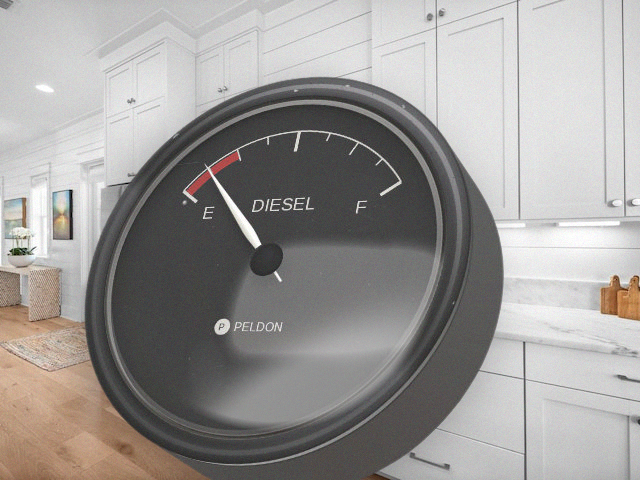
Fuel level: 0.125
